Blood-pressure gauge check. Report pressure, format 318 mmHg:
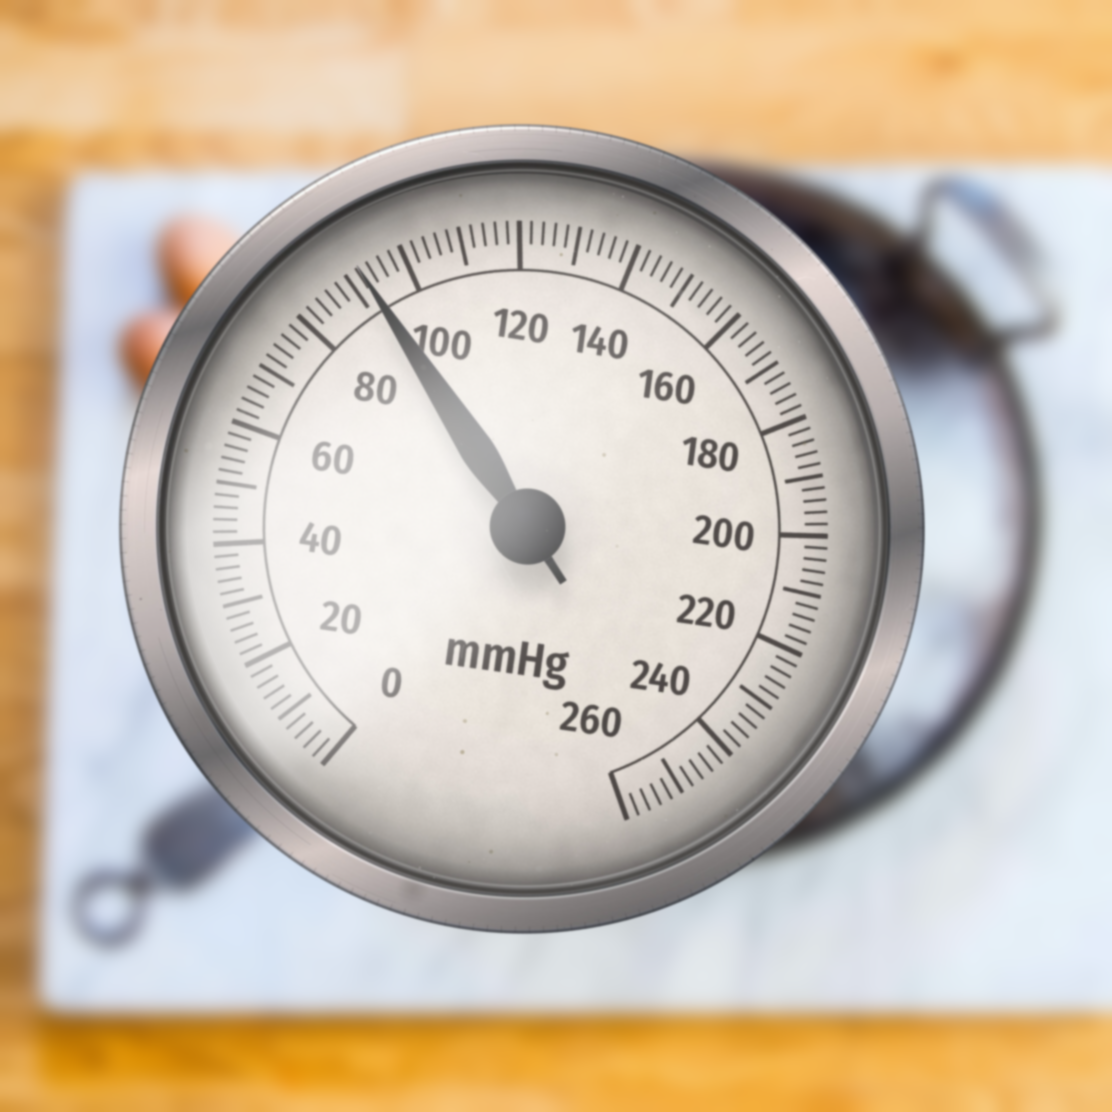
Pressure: 92 mmHg
